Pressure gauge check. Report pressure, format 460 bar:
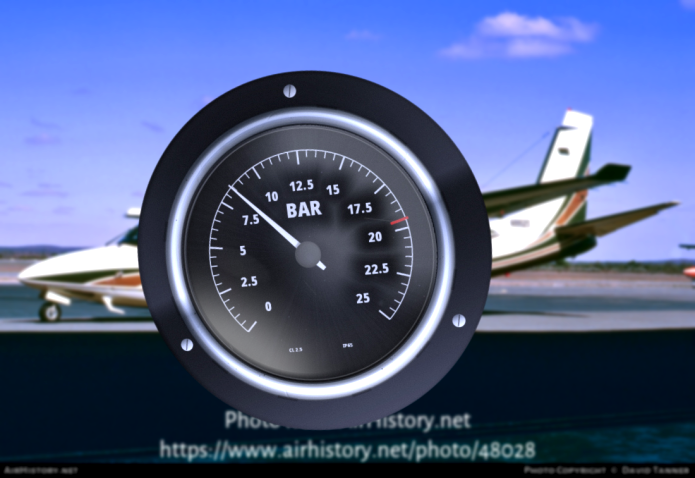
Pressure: 8.5 bar
